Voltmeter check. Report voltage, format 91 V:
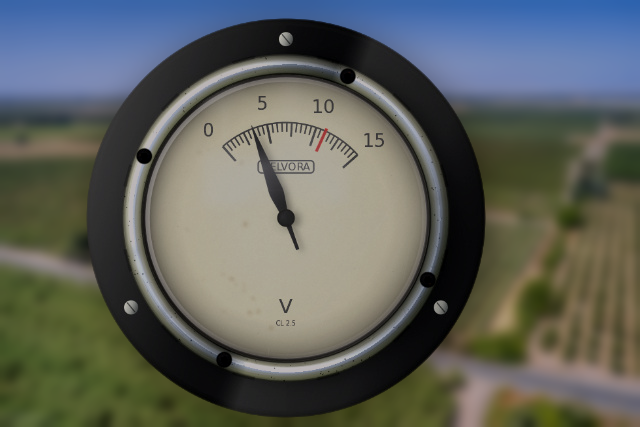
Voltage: 3.5 V
